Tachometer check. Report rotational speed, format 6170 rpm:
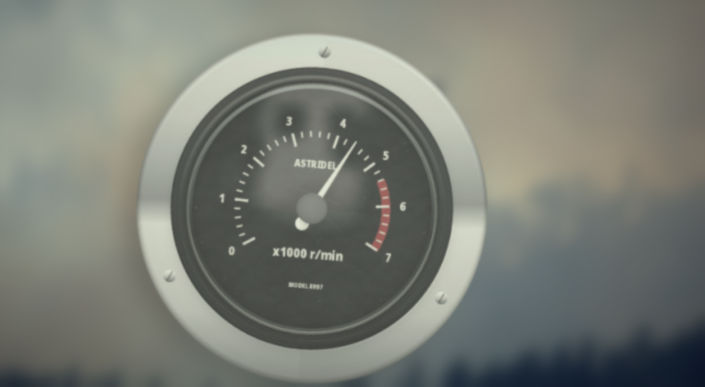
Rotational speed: 4400 rpm
